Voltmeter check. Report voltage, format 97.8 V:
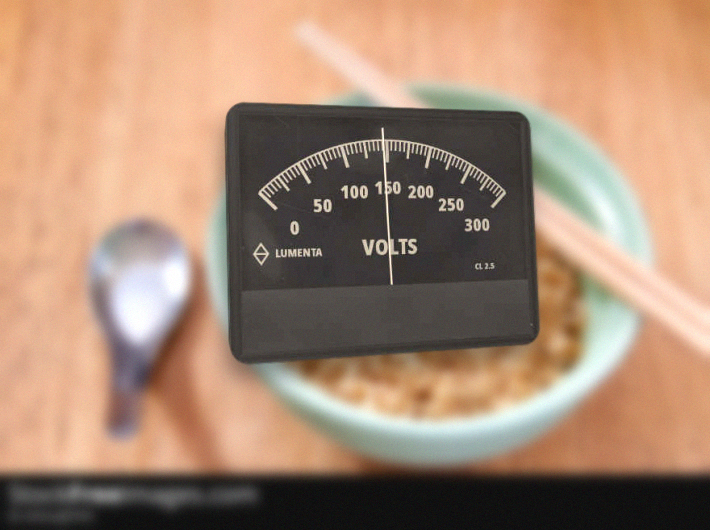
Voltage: 145 V
